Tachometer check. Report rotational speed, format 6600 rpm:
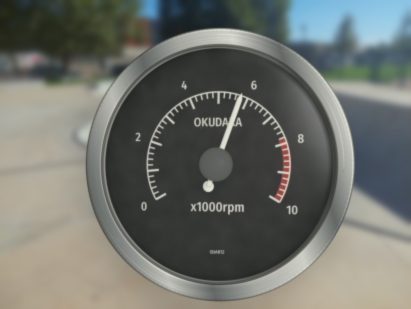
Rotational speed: 5800 rpm
